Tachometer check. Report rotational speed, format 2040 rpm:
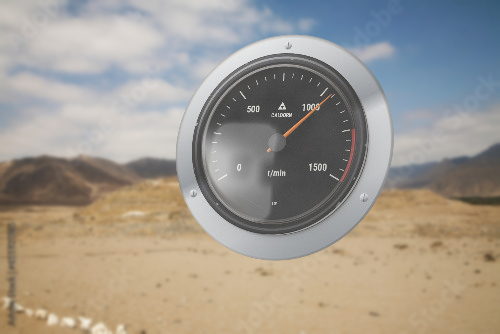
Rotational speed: 1050 rpm
